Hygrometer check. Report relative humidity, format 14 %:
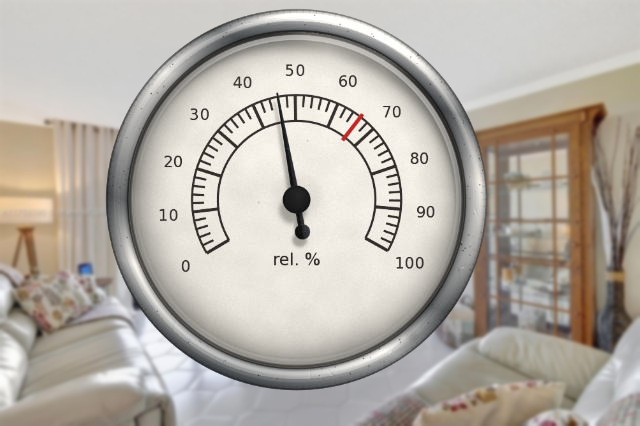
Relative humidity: 46 %
